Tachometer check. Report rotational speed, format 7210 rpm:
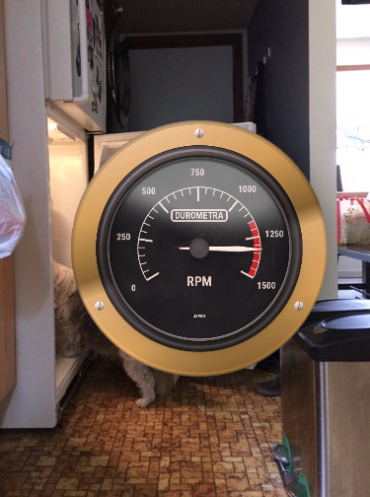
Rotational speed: 1325 rpm
